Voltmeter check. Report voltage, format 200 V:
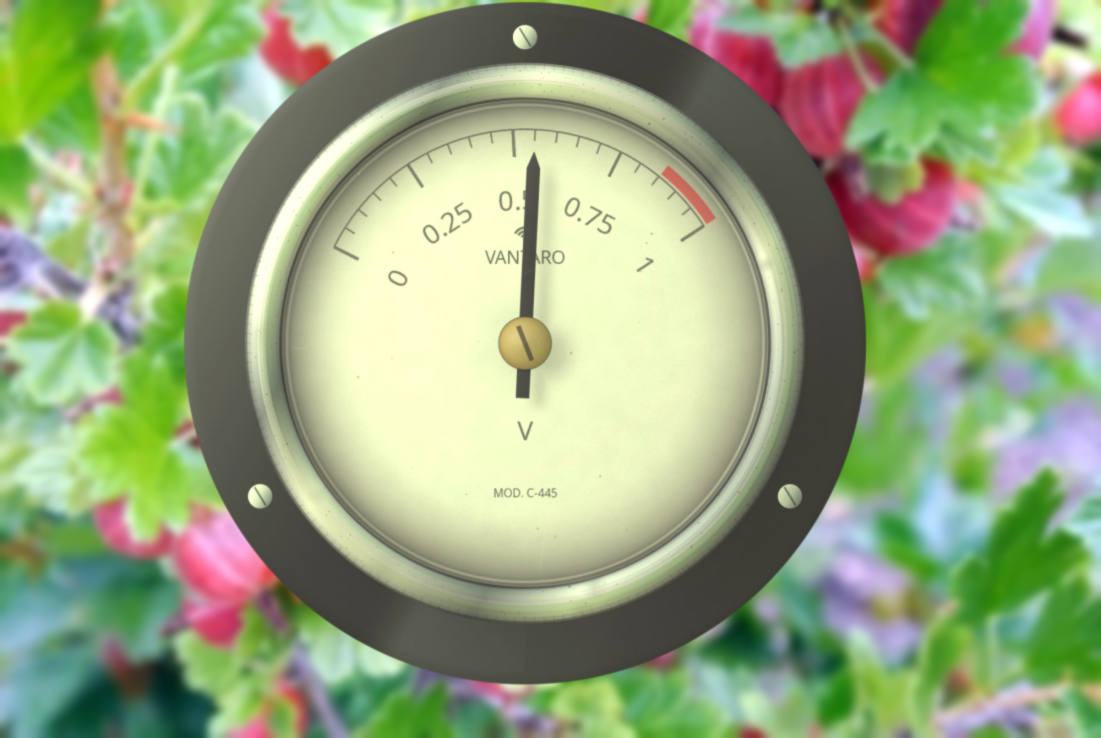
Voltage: 0.55 V
